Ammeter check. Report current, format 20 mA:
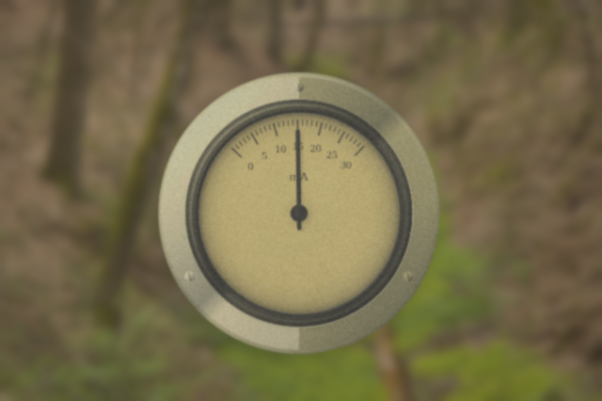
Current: 15 mA
